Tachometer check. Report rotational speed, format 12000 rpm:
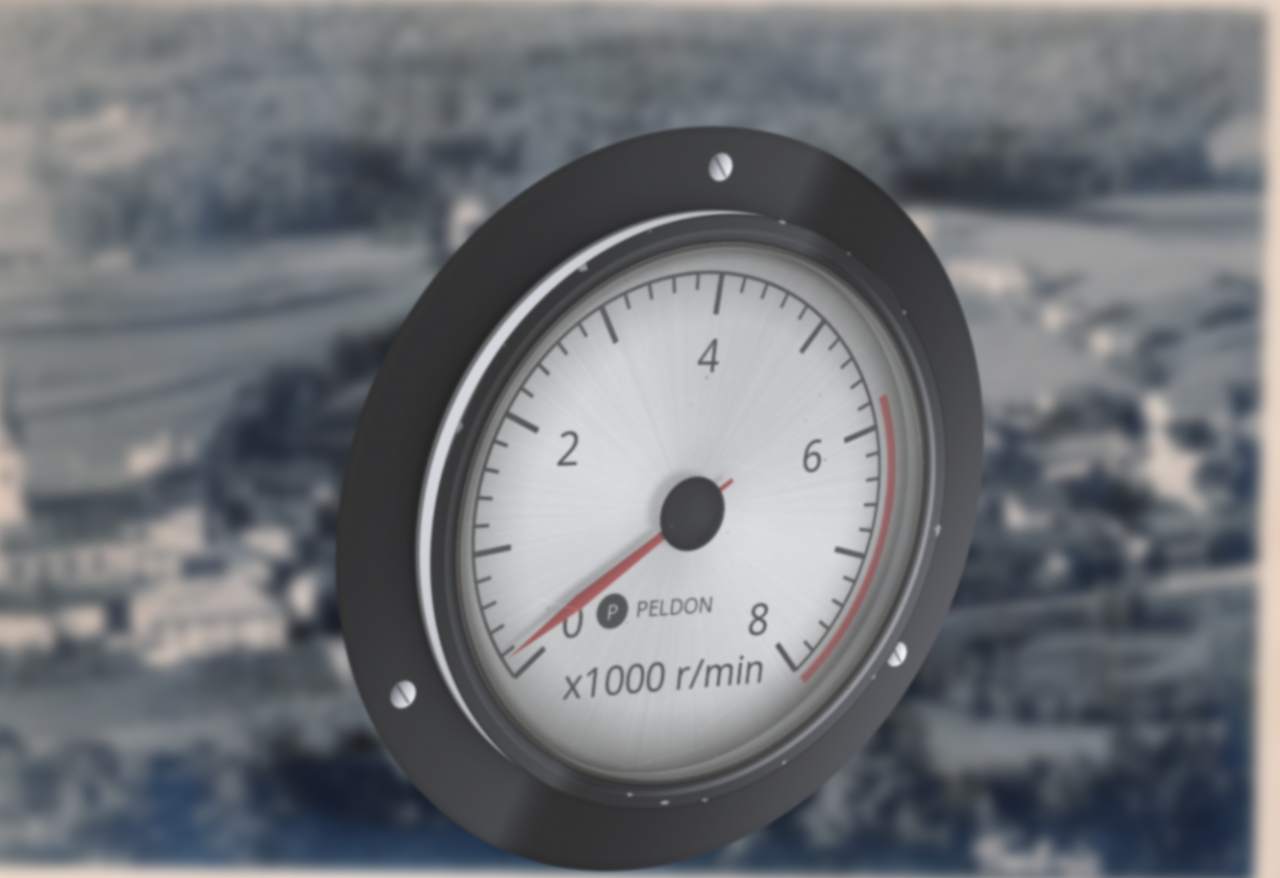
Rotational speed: 200 rpm
